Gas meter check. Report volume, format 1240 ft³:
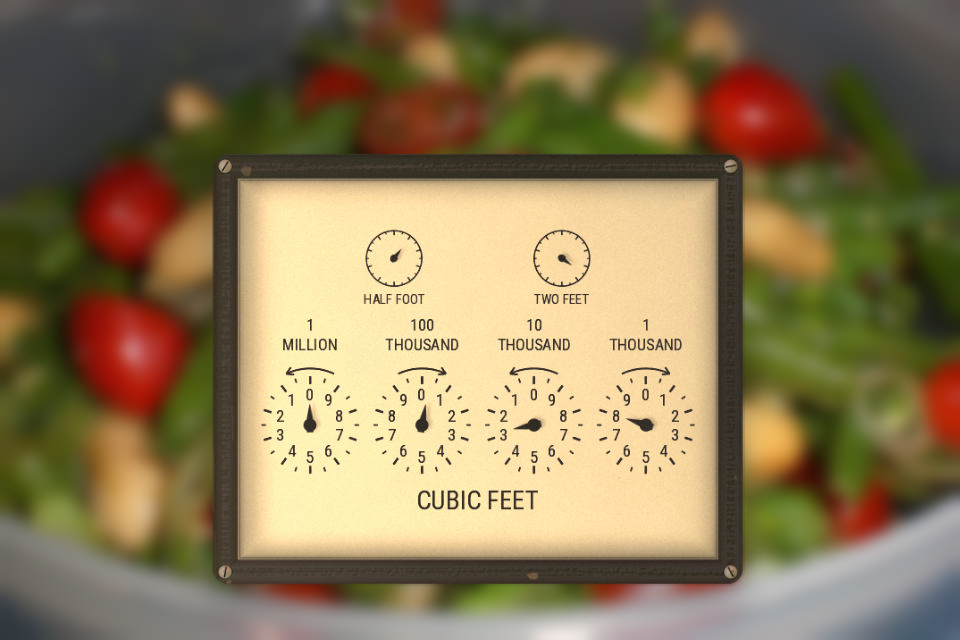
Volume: 2800 ft³
